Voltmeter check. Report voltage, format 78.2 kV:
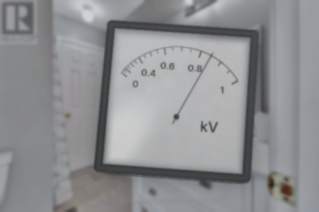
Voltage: 0.85 kV
